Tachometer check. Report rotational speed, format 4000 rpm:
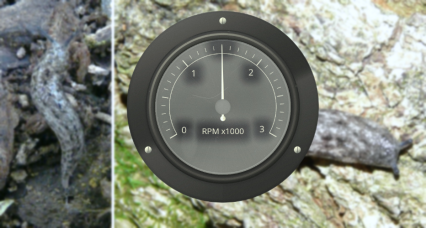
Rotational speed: 1500 rpm
